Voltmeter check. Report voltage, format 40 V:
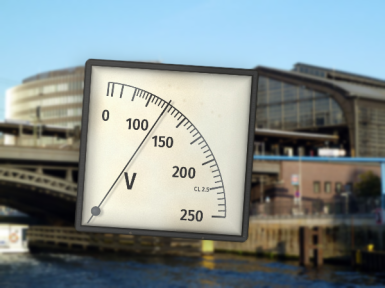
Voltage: 125 V
